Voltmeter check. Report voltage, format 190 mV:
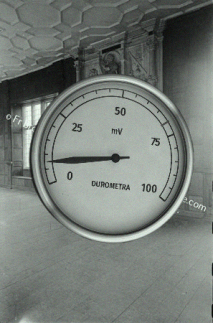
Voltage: 7.5 mV
